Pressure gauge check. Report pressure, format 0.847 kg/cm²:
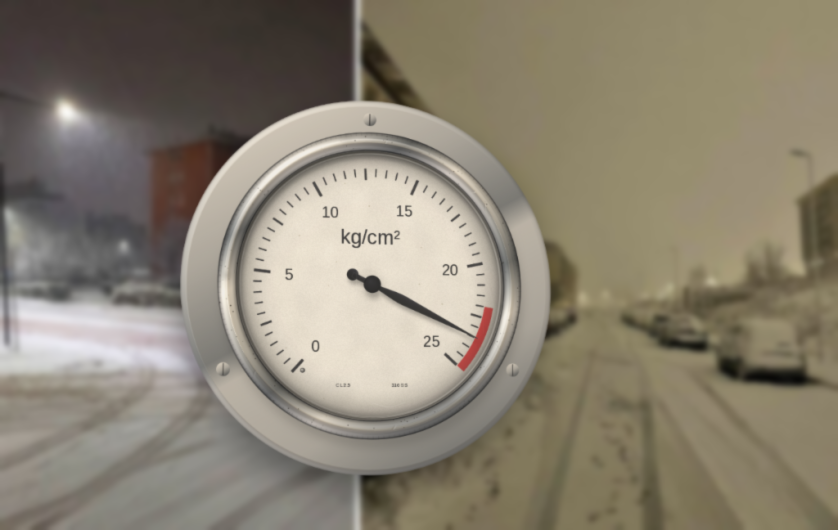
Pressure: 23.5 kg/cm²
